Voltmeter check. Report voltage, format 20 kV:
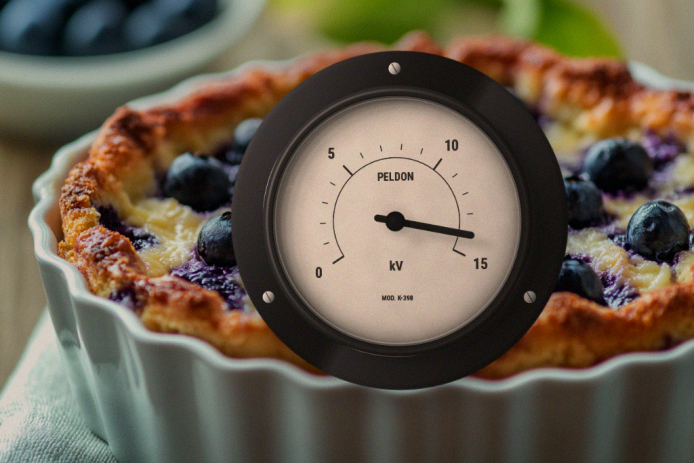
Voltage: 14 kV
